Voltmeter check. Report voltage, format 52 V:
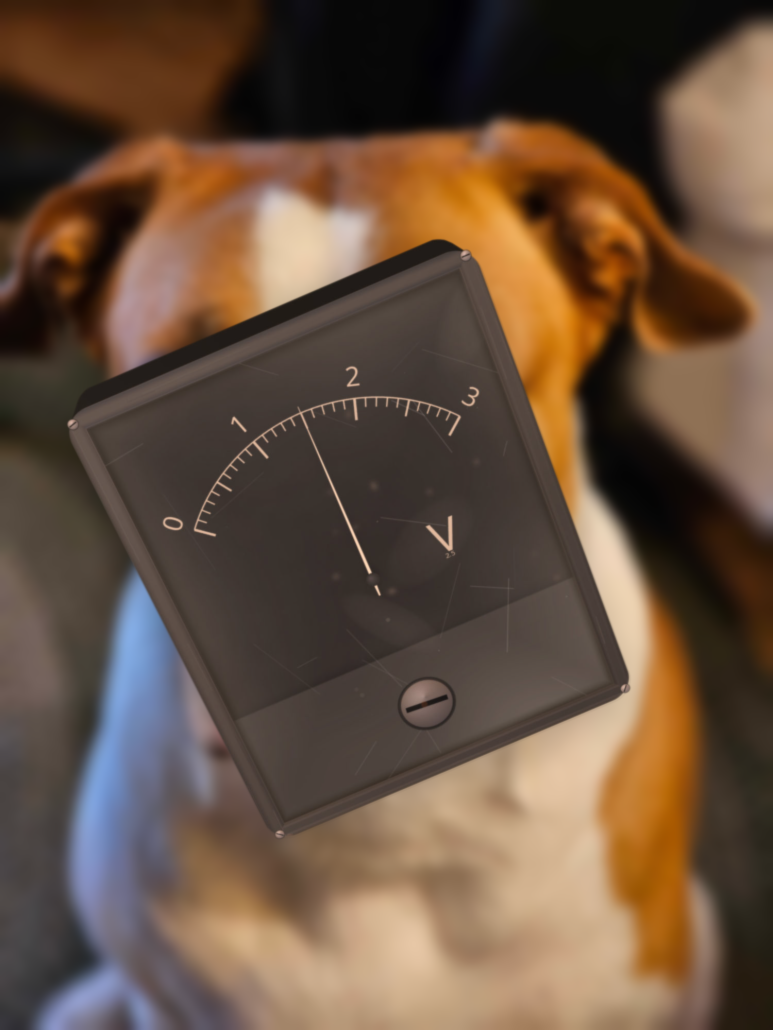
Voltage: 1.5 V
